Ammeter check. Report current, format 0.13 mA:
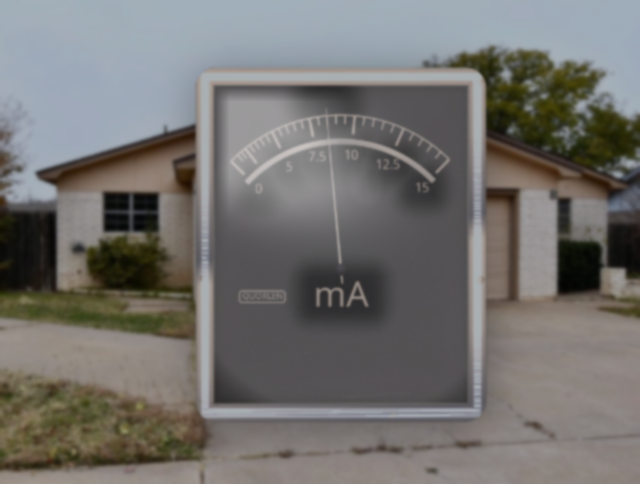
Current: 8.5 mA
